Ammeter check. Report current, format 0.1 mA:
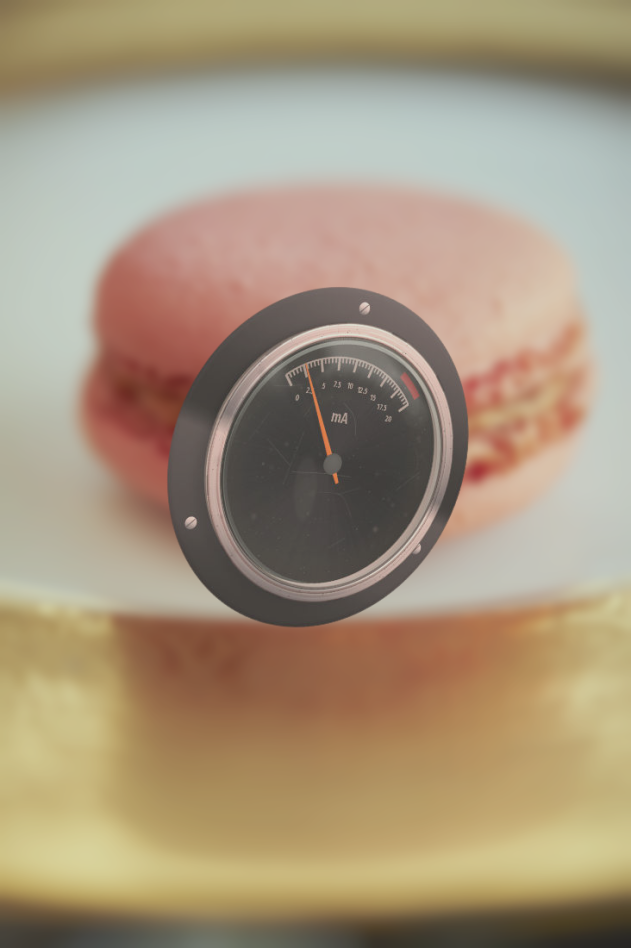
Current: 2.5 mA
